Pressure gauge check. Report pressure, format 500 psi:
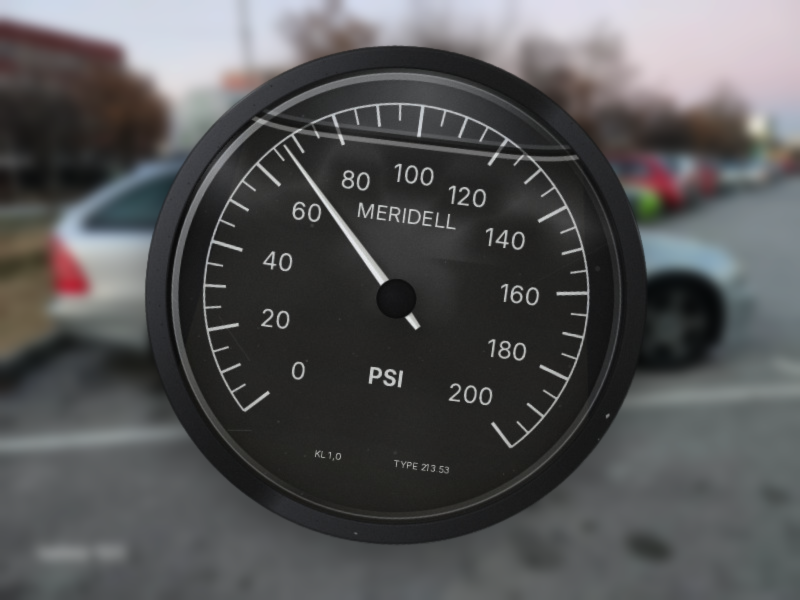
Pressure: 67.5 psi
